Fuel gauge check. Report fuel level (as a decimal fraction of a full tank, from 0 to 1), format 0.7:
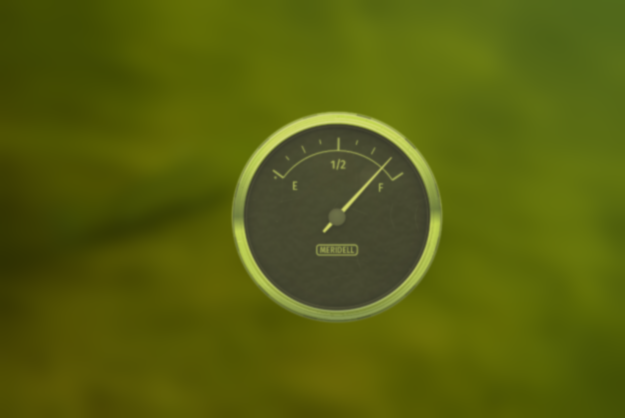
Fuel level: 0.875
